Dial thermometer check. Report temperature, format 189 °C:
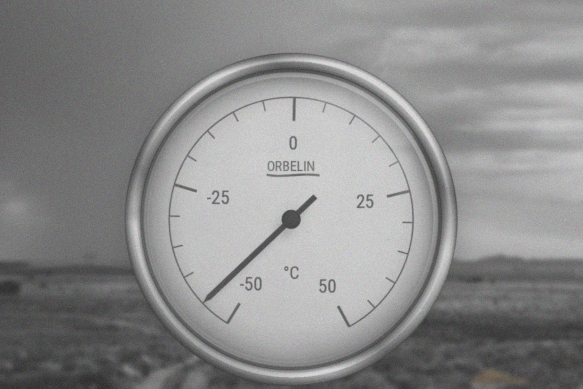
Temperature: -45 °C
